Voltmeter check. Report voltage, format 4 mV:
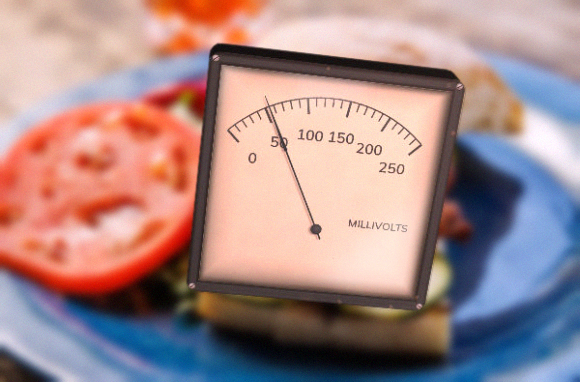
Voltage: 55 mV
